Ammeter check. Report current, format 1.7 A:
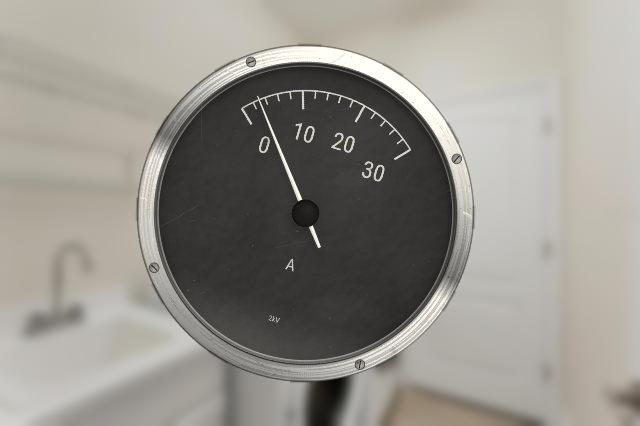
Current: 3 A
